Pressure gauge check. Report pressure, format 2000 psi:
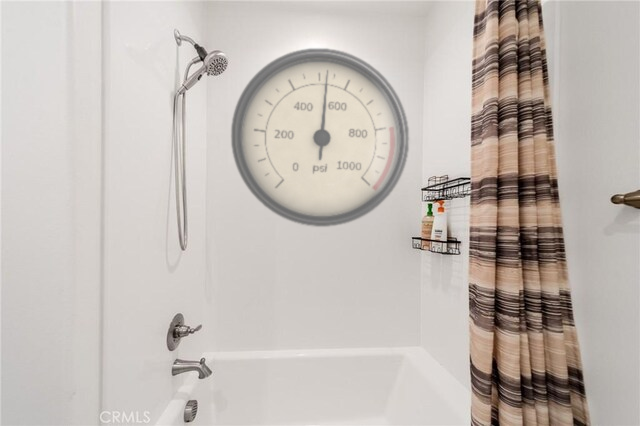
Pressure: 525 psi
